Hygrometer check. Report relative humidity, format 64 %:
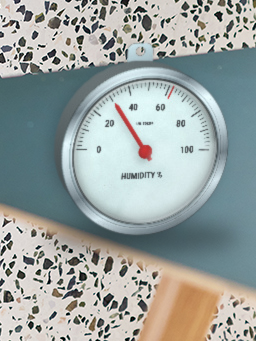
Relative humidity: 30 %
